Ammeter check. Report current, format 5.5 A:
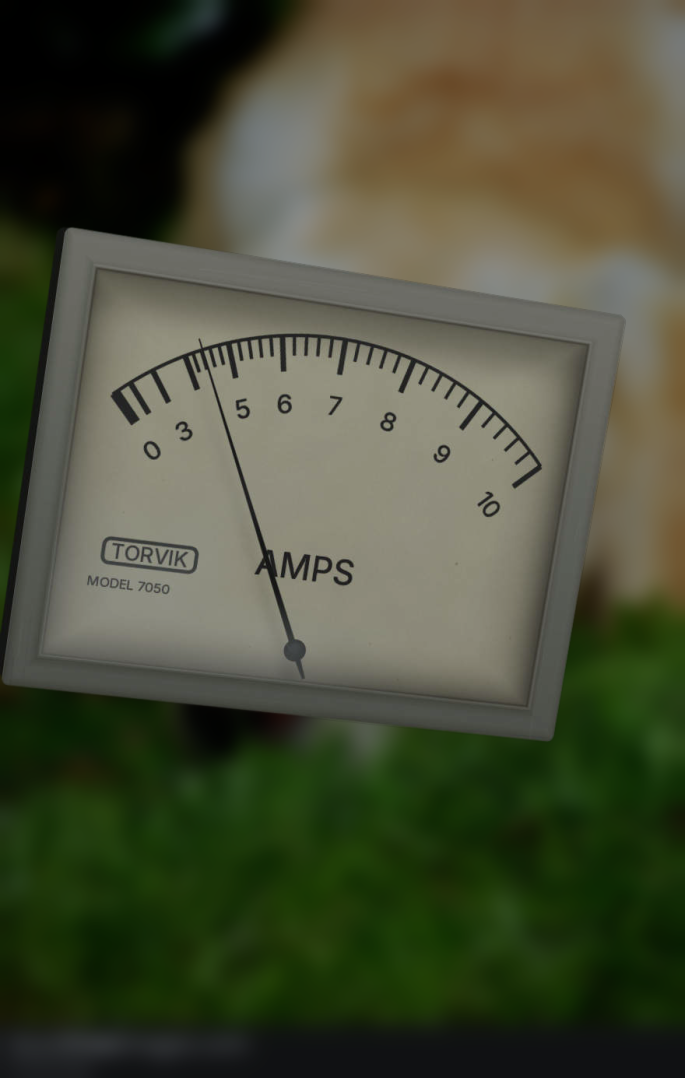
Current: 4.4 A
